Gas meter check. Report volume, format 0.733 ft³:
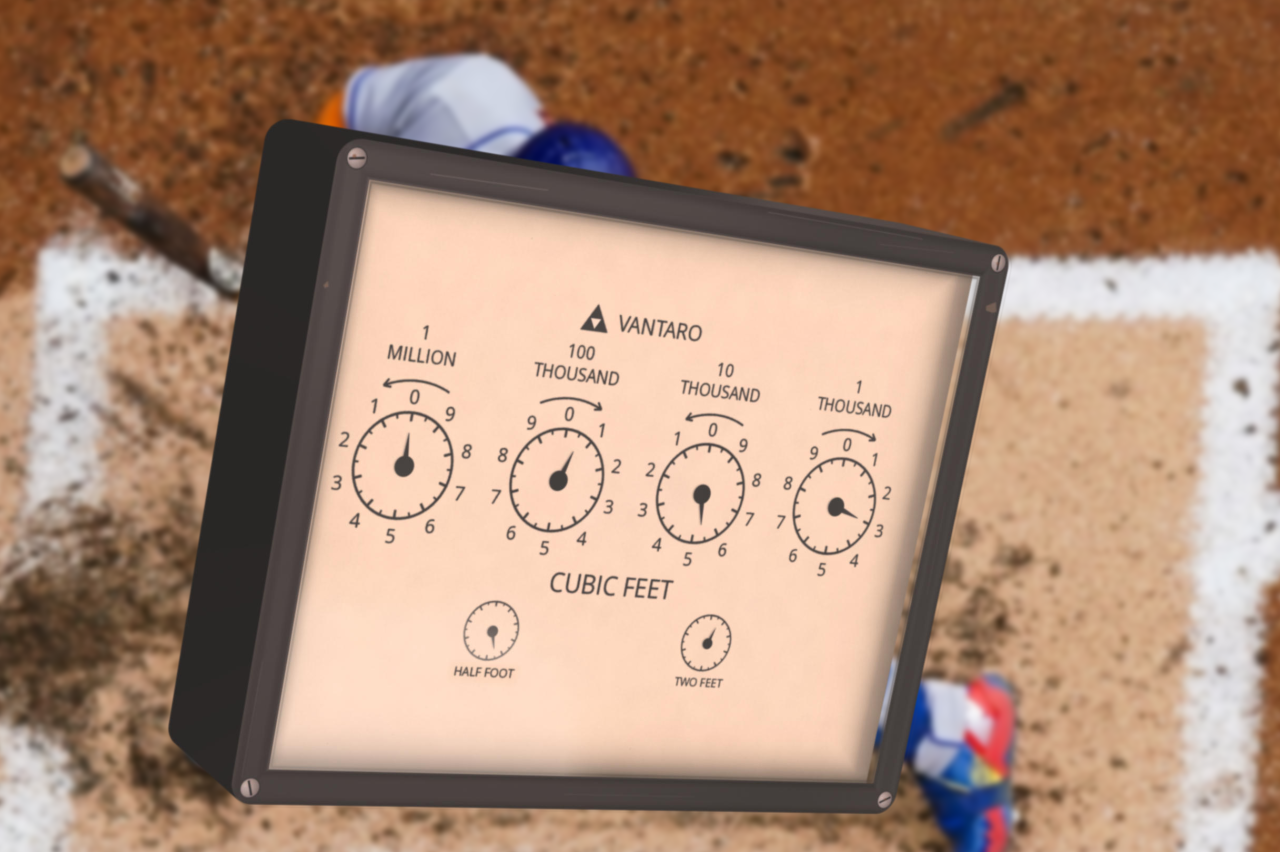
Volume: 5300 ft³
